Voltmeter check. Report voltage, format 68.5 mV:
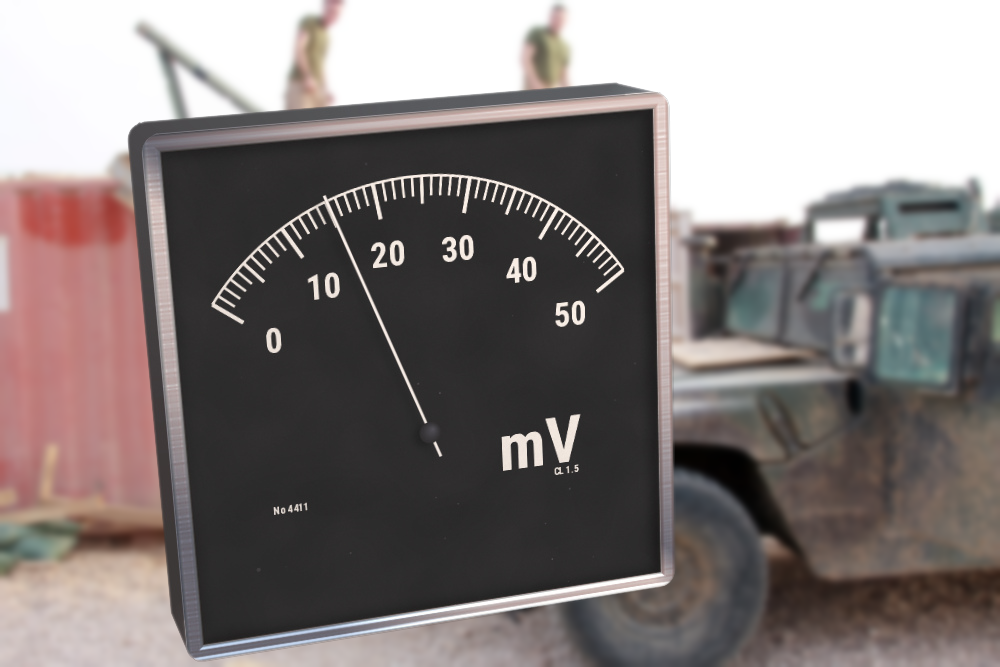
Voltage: 15 mV
